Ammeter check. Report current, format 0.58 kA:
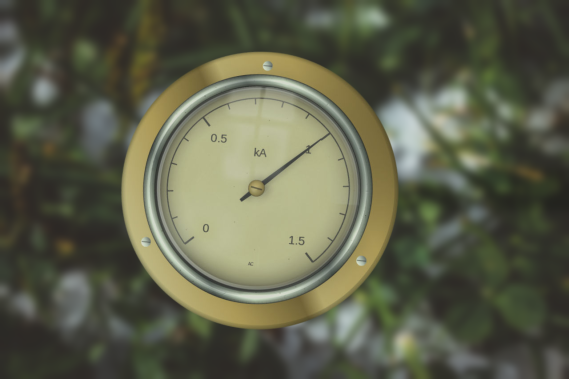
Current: 1 kA
